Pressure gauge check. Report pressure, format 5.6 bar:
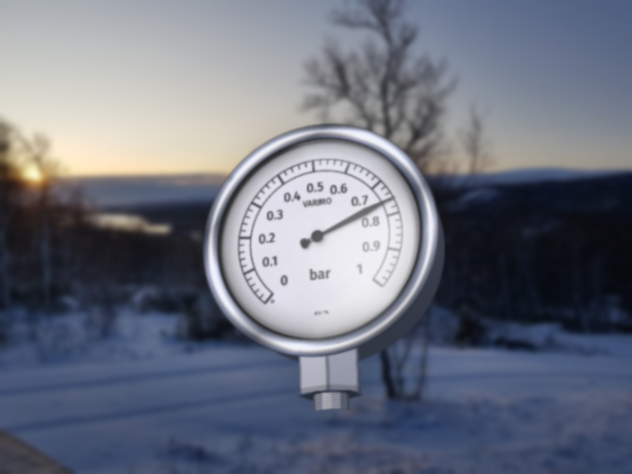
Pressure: 0.76 bar
